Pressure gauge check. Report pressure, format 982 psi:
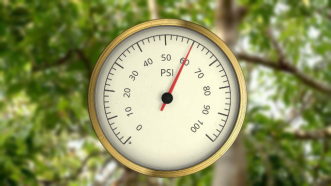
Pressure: 60 psi
